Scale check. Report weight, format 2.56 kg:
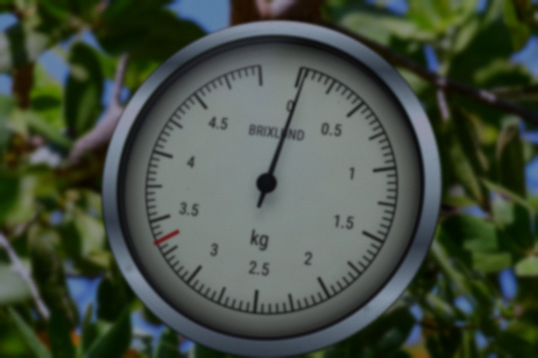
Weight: 0.05 kg
